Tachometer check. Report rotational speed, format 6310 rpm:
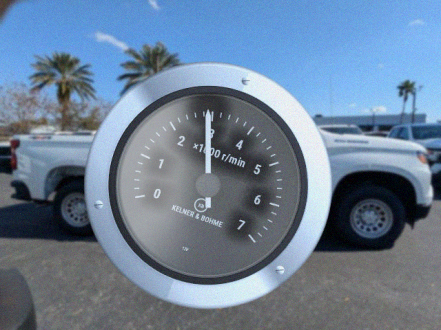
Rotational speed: 2900 rpm
